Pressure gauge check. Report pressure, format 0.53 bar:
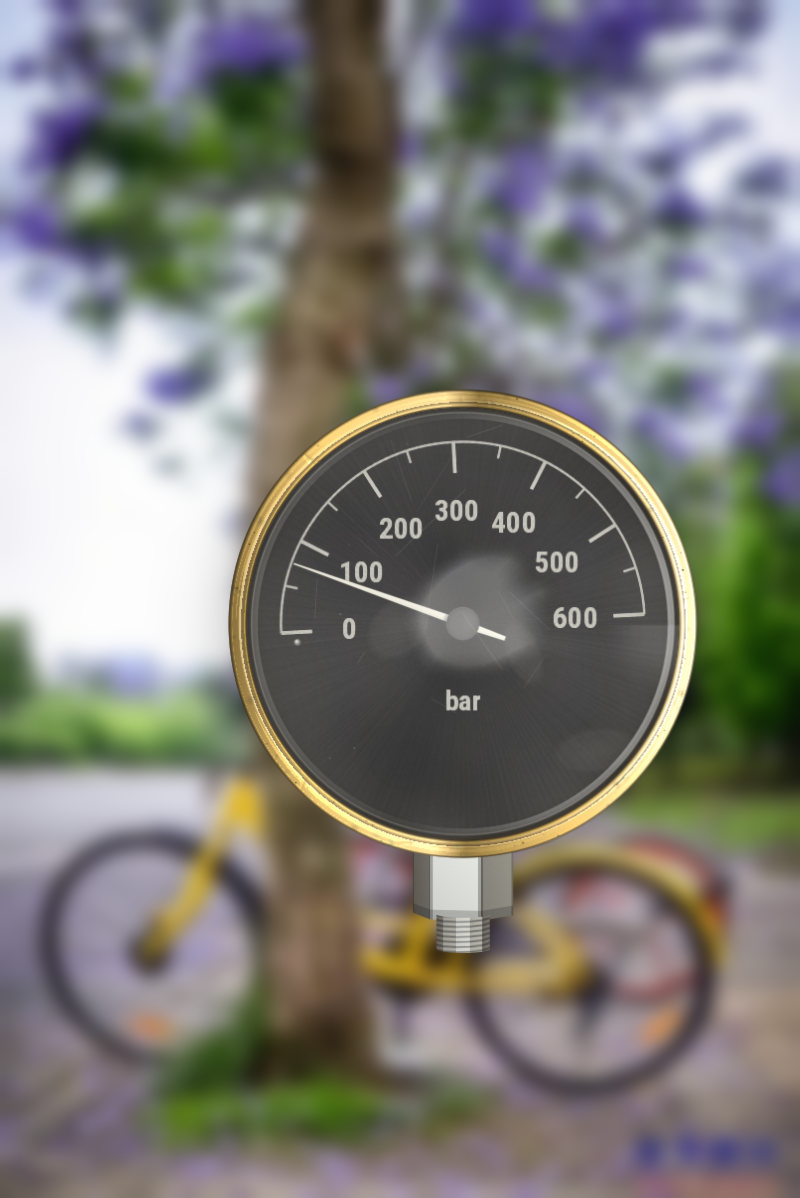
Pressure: 75 bar
